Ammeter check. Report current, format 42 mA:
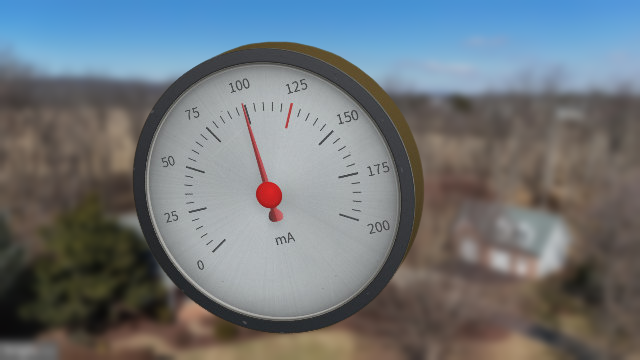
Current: 100 mA
